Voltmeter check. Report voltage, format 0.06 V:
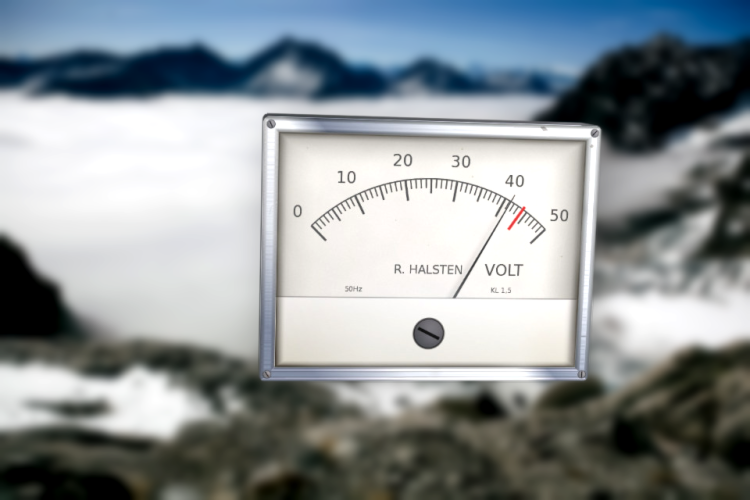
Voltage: 41 V
